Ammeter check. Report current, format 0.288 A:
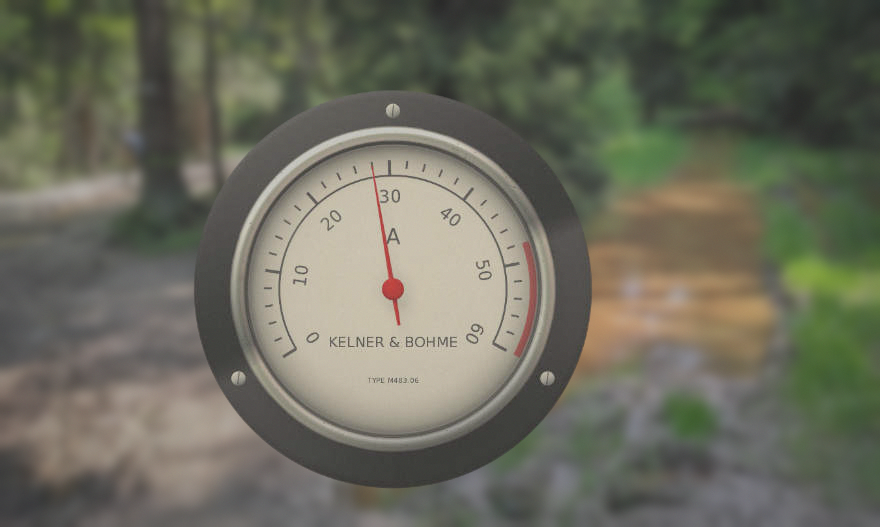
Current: 28 A
